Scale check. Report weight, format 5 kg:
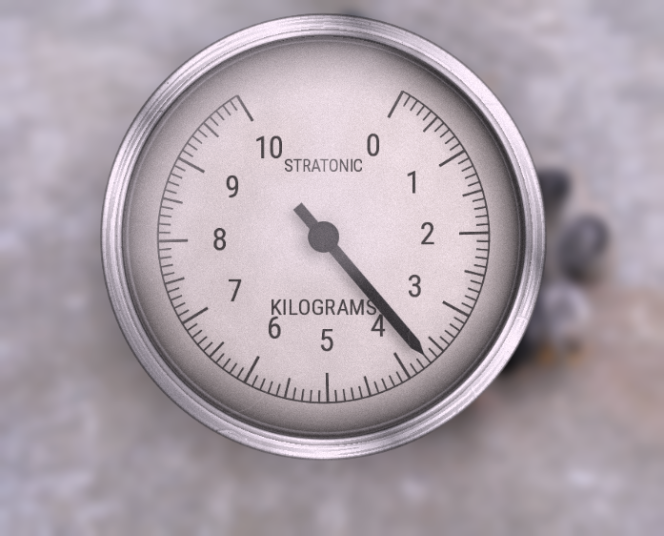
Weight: 3.7 kg
